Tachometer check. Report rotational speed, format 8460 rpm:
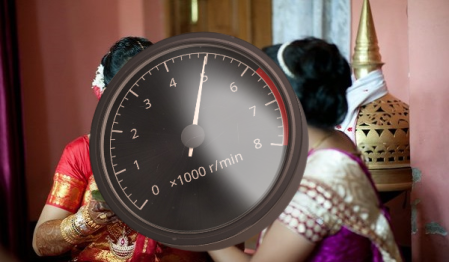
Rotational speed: 5000 rpm
